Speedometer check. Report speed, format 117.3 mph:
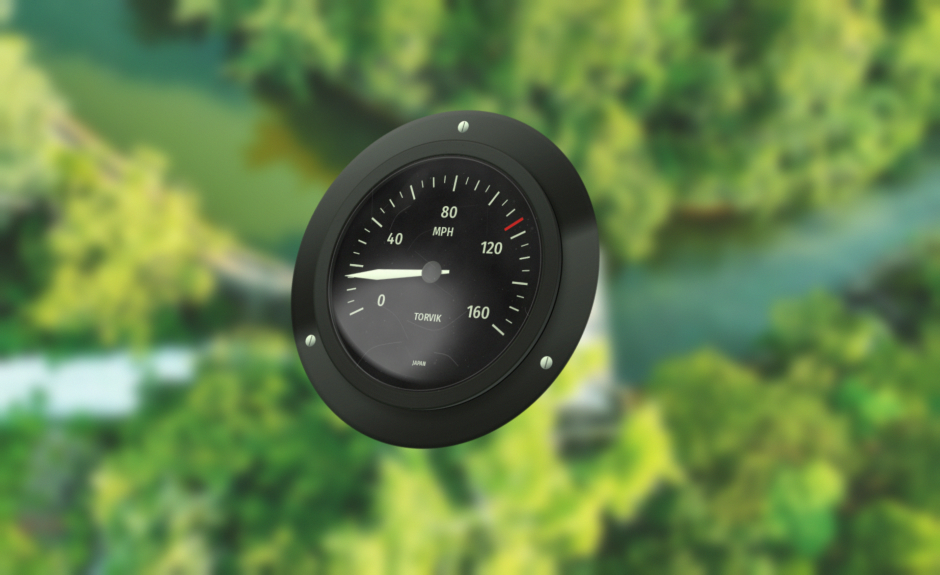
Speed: 15 mph
